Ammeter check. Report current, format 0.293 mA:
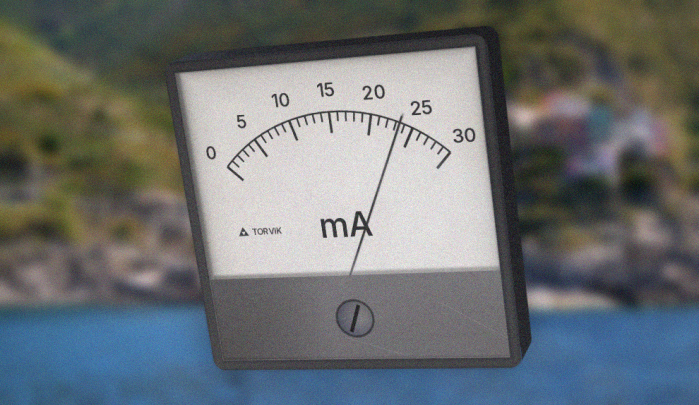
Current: 23.5 mA
